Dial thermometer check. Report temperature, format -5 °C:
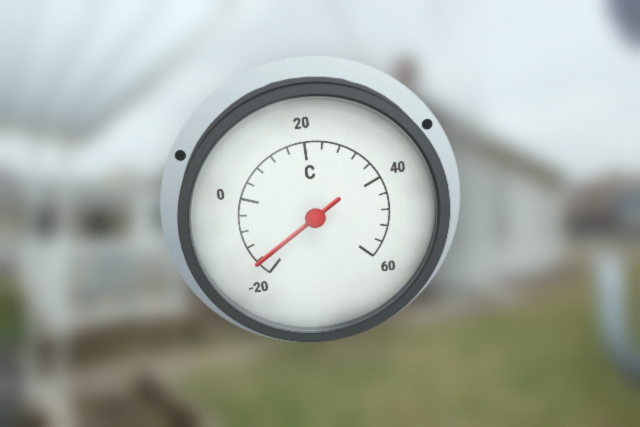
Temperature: -16 °C
